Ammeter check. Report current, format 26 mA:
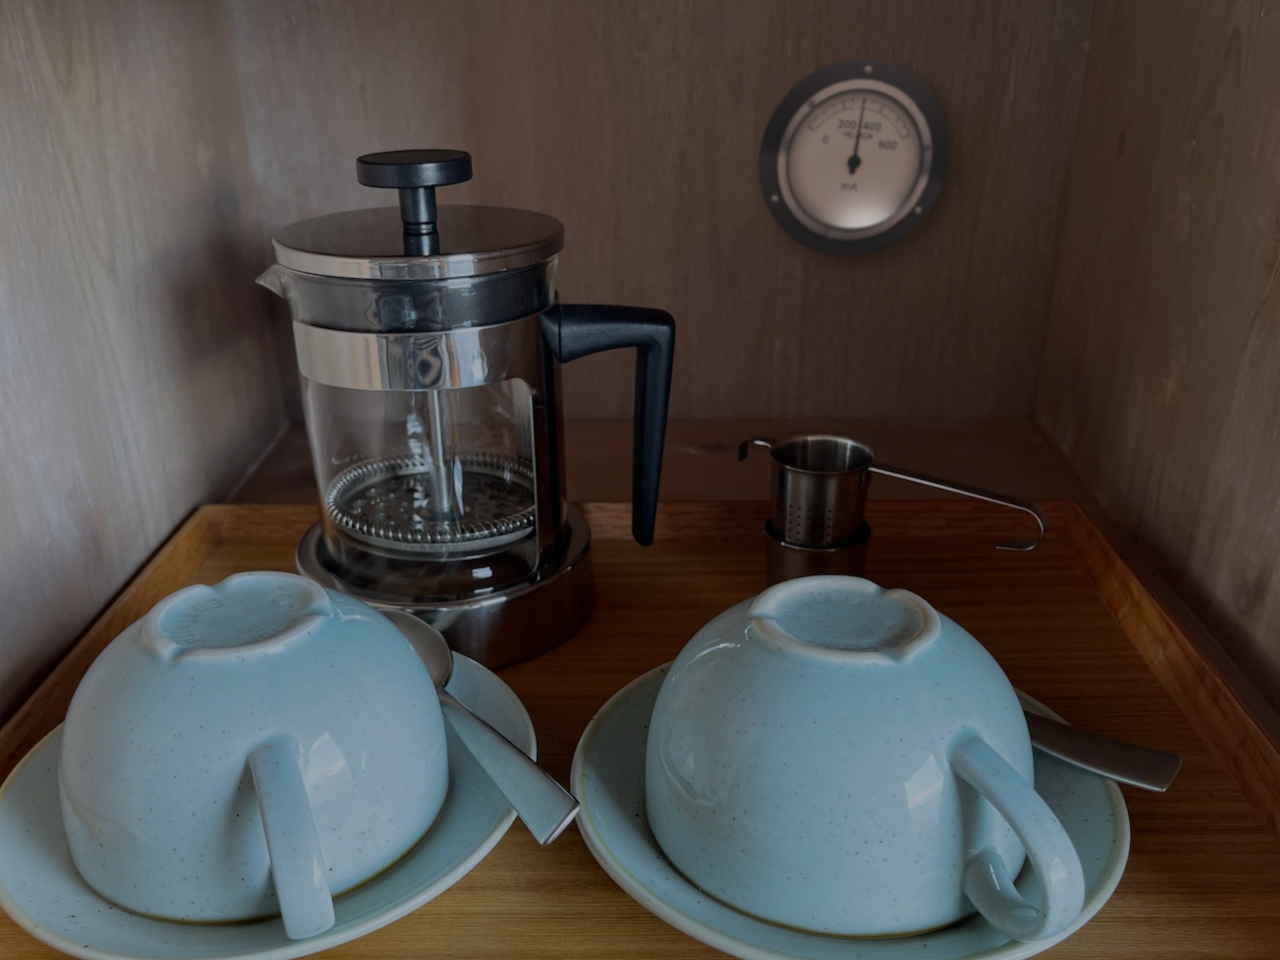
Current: 300 mA
